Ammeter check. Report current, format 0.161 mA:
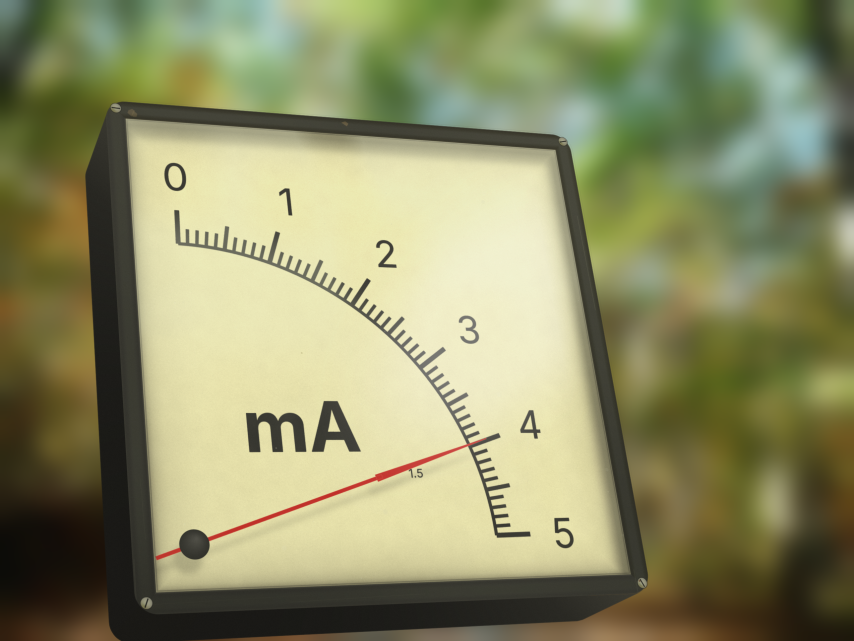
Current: 4 mA
